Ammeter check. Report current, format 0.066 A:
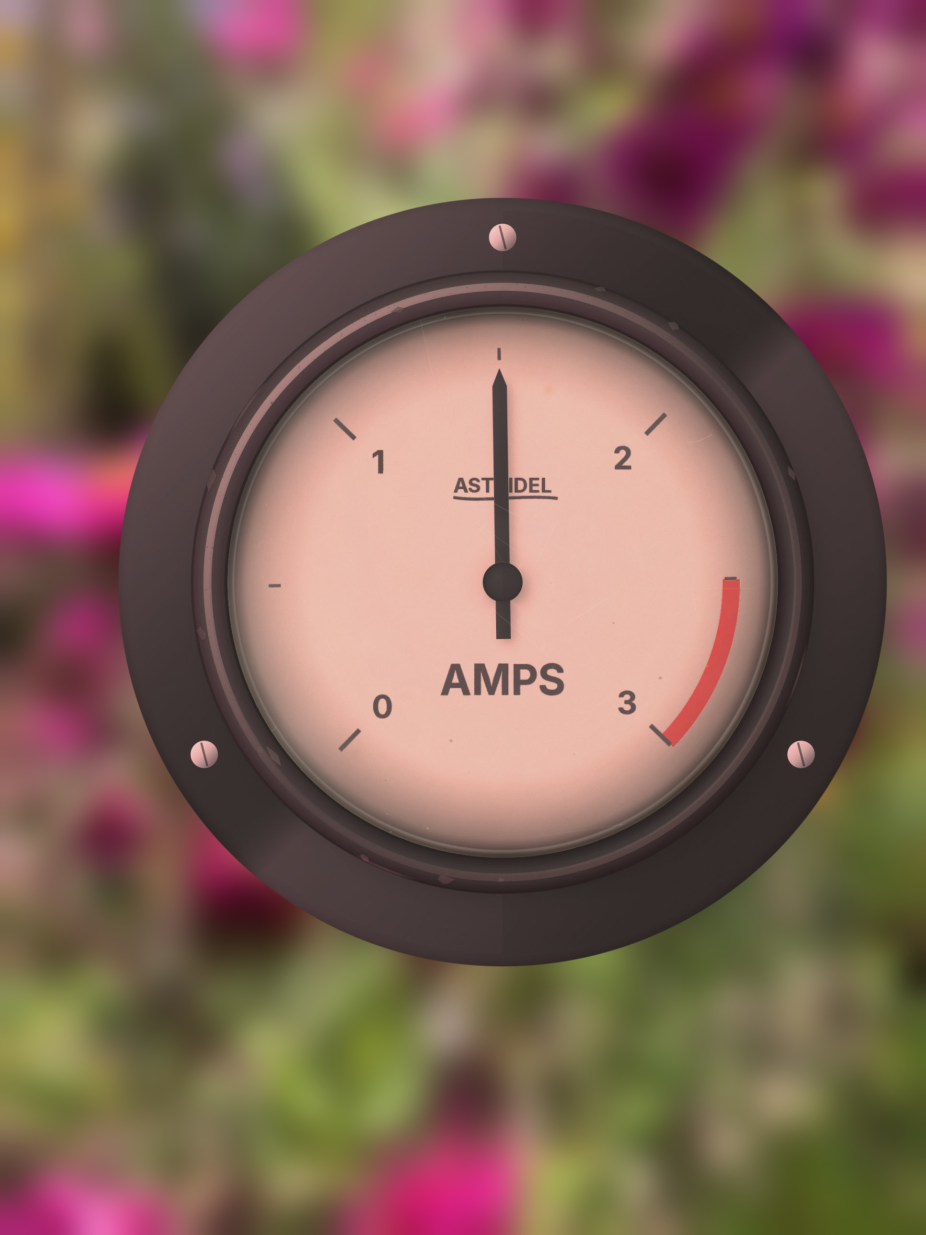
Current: 1.5 A
